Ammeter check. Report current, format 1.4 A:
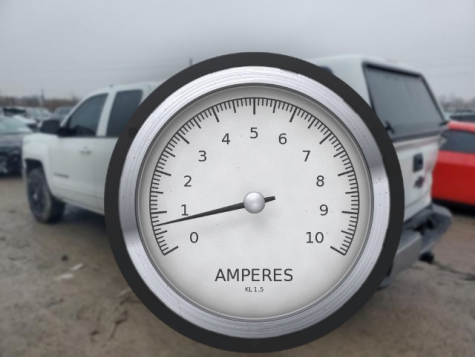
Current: 0.7 A
